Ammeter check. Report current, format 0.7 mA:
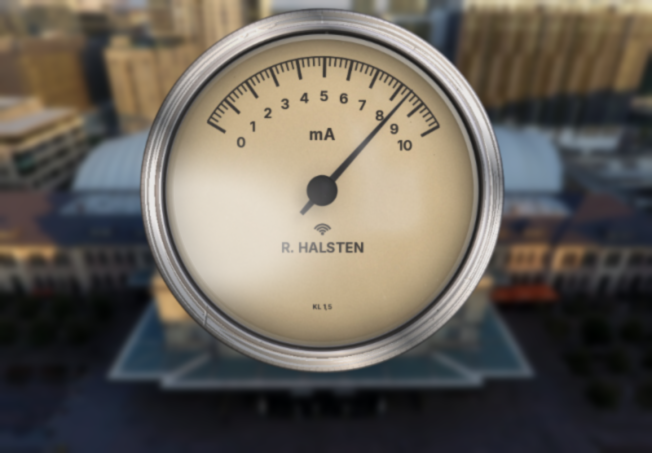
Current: 8.4 mA
